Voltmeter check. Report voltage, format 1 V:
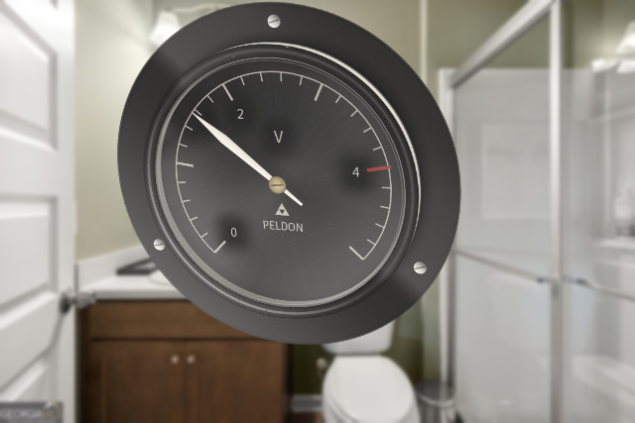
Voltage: 1.6 V
